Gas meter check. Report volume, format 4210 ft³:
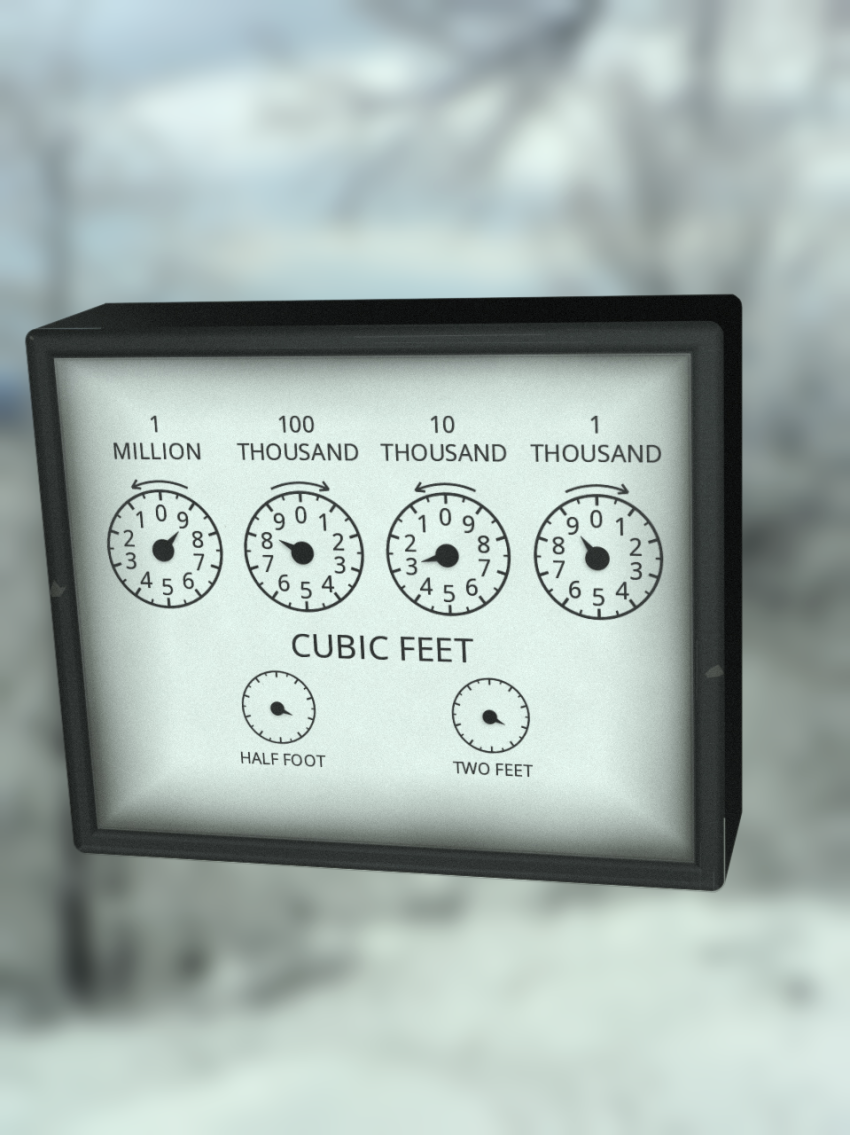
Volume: 882900 ft³
